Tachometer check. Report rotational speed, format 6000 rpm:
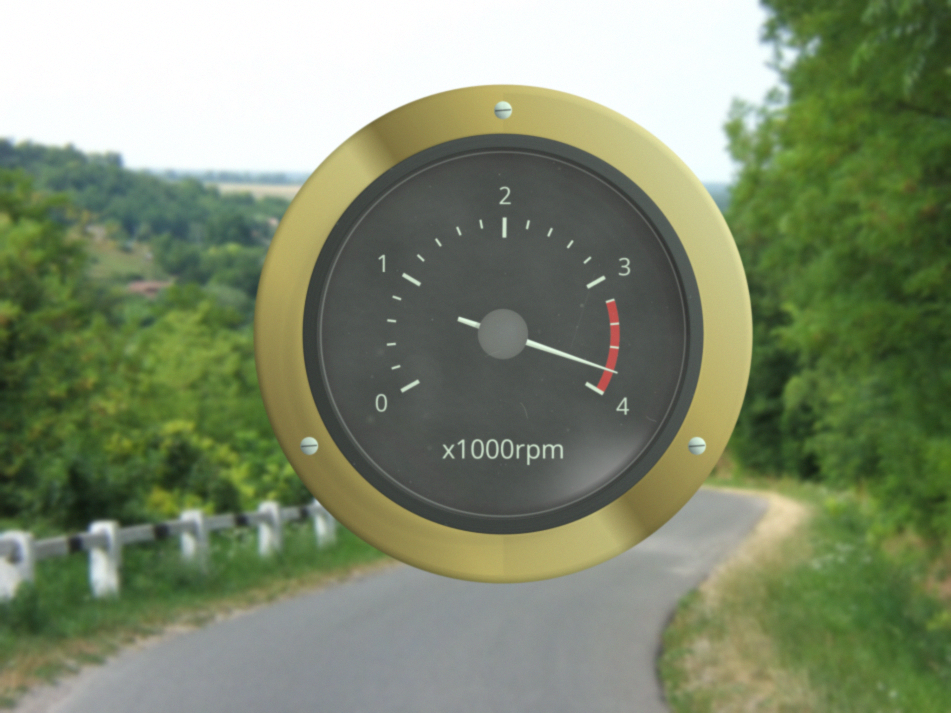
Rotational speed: 3800 rpm
